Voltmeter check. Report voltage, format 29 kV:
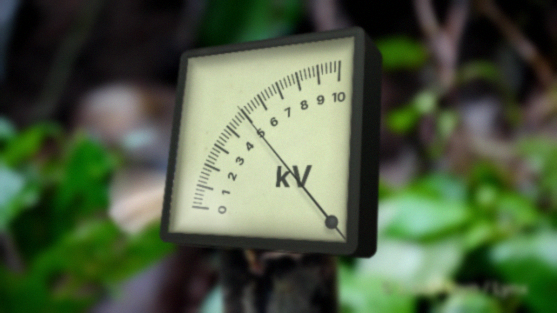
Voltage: 5 kV
